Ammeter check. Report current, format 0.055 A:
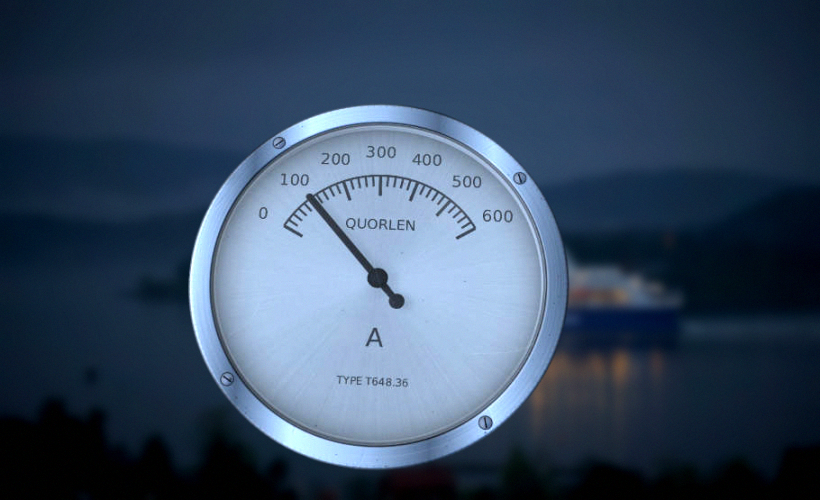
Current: 100 A
